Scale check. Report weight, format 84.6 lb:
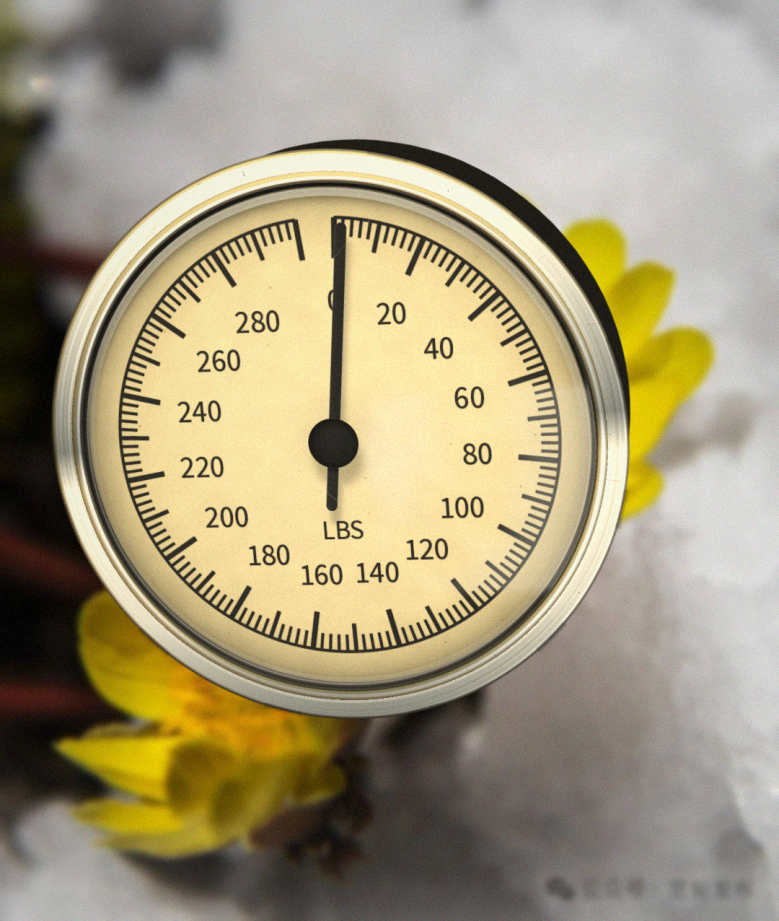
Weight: 2 lb
